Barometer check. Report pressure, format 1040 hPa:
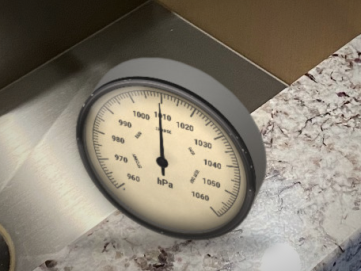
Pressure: 1010 hPa
